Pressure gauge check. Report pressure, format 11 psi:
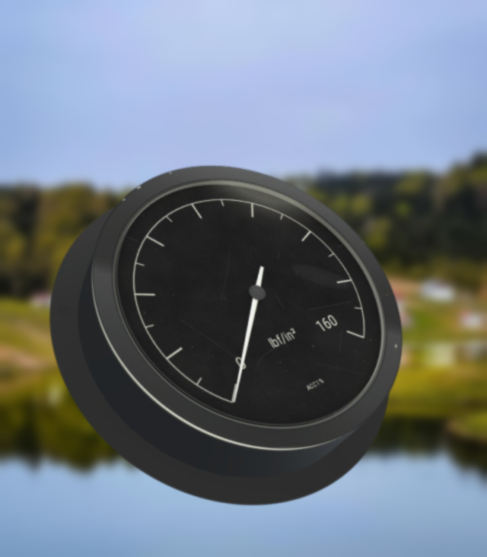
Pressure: 0 psi
